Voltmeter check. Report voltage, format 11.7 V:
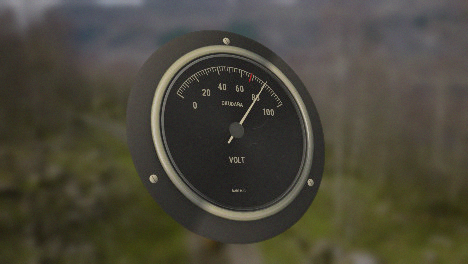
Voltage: 80 V
